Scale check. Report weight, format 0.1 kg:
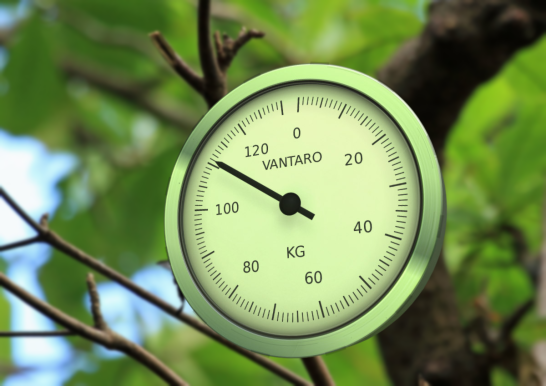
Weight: 111 kg
